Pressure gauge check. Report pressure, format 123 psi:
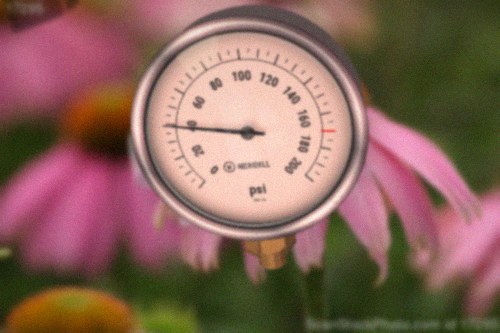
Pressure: 40 psi
